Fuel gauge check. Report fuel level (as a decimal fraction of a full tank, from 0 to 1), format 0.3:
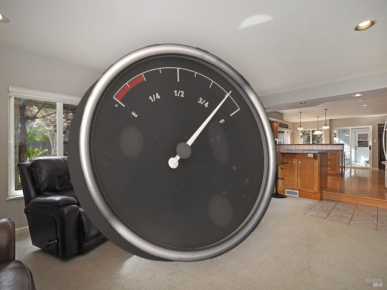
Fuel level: 0.875
